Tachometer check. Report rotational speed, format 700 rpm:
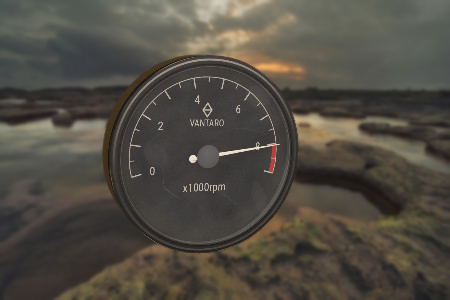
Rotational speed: 8000 rpm
